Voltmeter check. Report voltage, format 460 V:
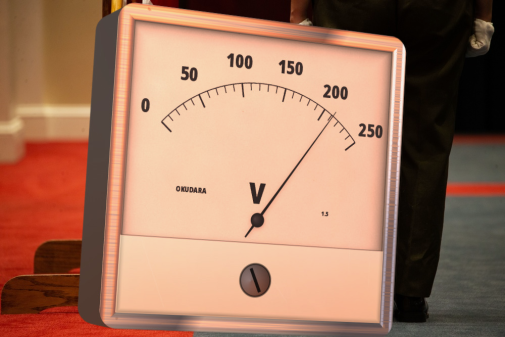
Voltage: 210 V
